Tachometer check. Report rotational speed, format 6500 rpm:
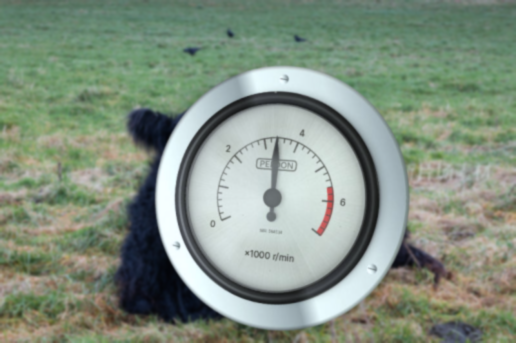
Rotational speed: 3400 rpm
